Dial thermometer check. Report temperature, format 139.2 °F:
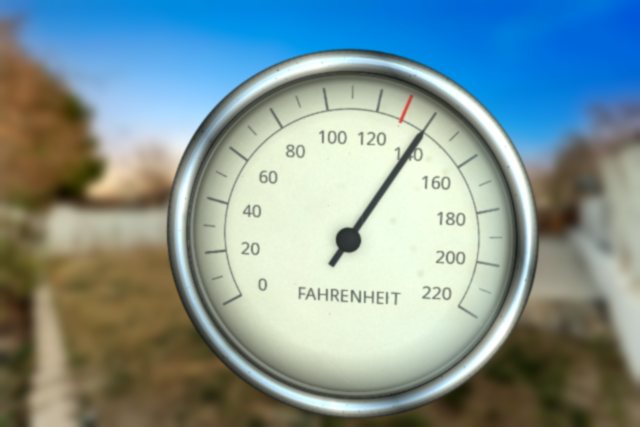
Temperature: 140 °F
